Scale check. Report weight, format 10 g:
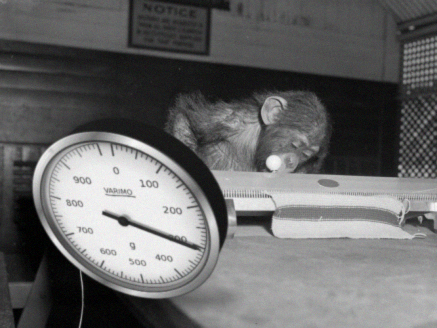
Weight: 300 g
